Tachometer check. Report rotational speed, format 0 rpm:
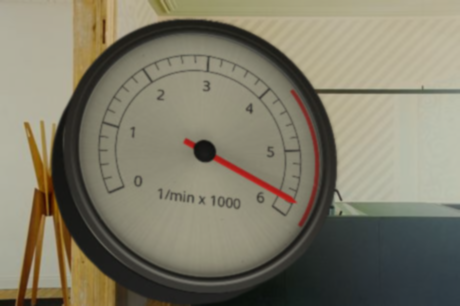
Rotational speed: 5800 rpm
